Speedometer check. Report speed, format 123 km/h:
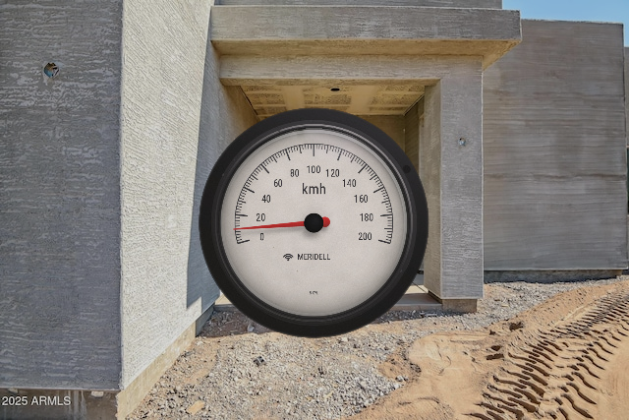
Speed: 10 km/h
